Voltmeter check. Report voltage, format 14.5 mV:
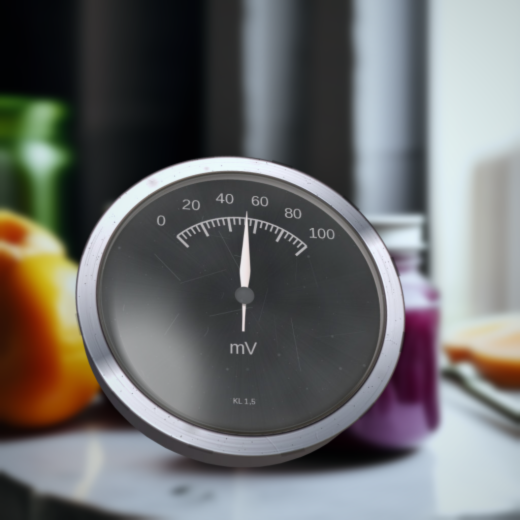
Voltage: 52 mV
